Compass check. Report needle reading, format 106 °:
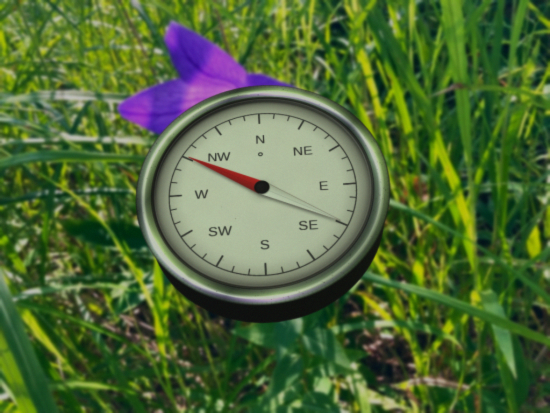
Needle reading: 300 °
